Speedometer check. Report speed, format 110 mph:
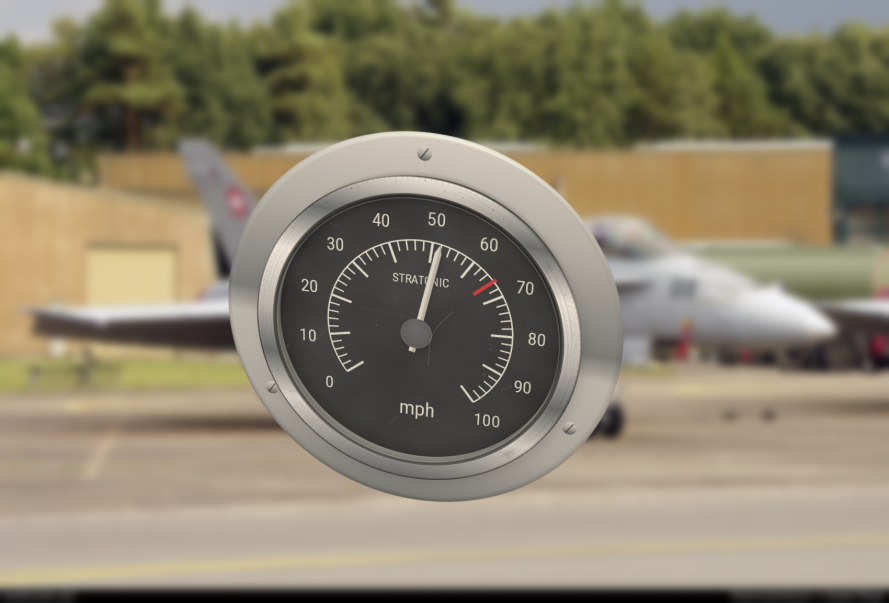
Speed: 52 mph
